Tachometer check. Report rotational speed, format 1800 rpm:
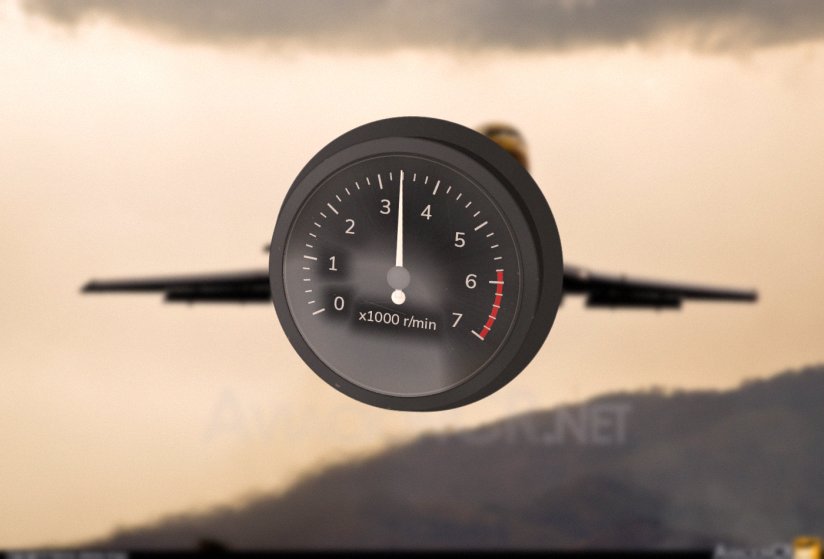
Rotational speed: 3400 rpm
